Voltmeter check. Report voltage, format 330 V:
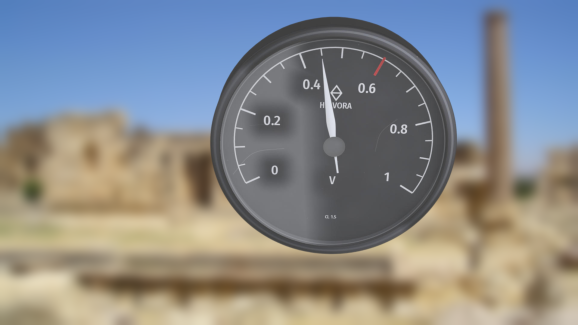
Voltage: 0.45 V
